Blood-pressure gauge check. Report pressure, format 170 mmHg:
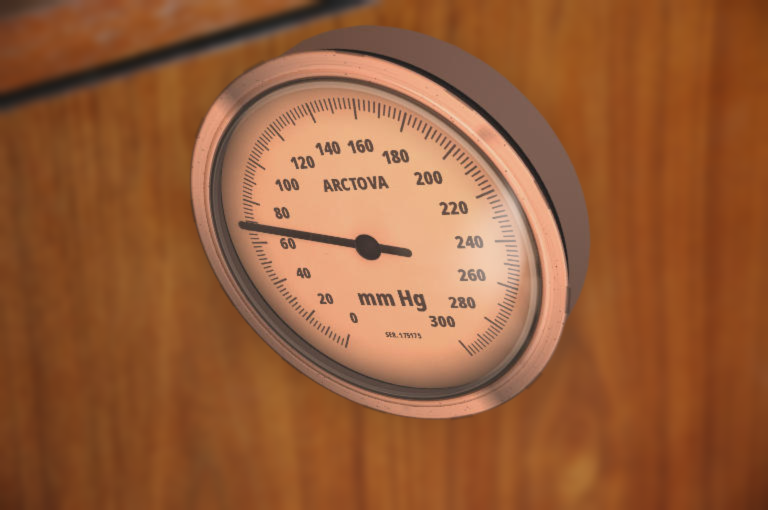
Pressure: 70 mmHg
